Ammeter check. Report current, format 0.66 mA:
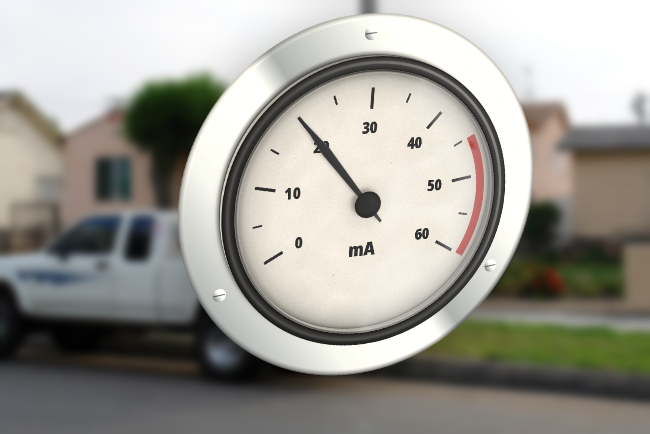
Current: 20 mA
